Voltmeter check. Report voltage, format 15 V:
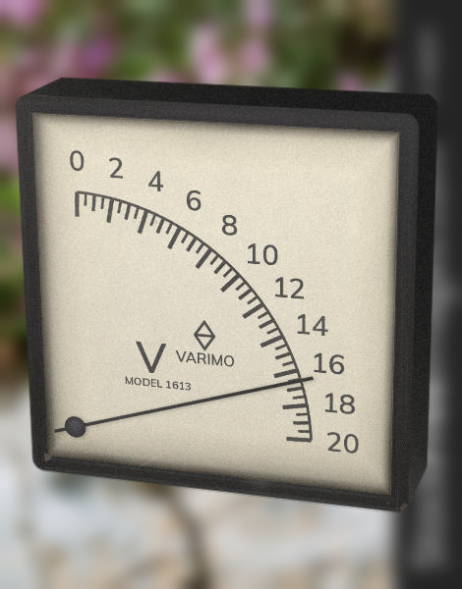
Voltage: 16.5 V
